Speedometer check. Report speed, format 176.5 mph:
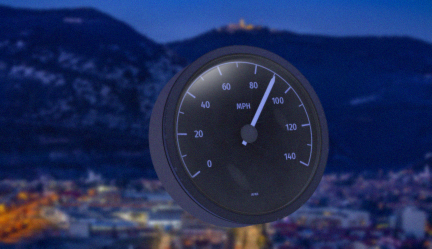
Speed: 90 mph
